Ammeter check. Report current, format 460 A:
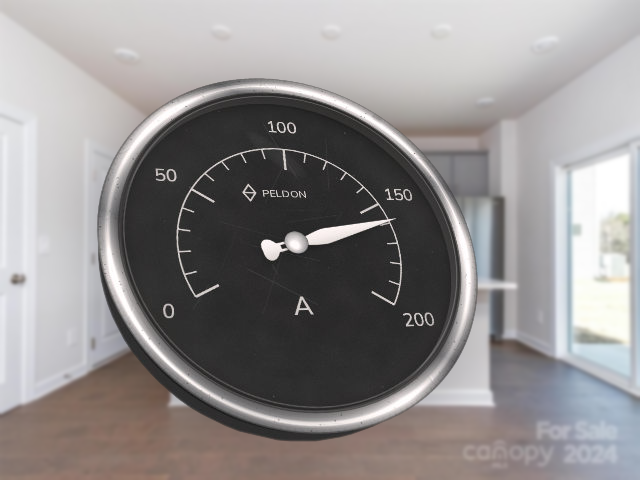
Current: 160 A
